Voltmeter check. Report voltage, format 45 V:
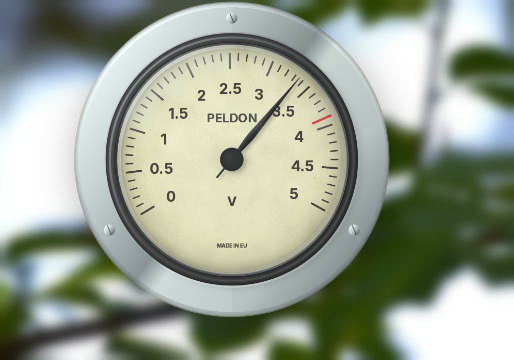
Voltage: 3.35 V
